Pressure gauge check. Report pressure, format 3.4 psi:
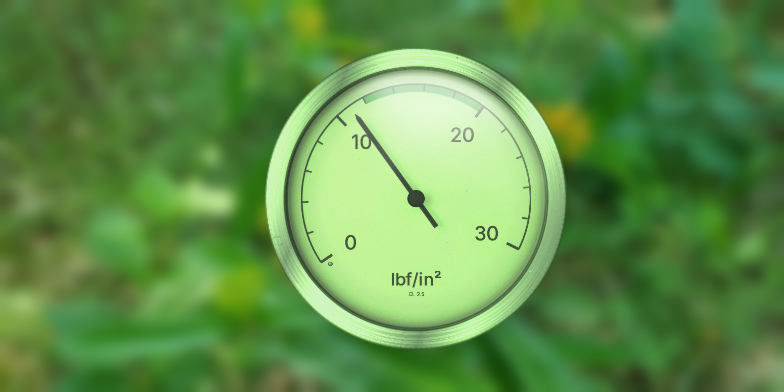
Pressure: 11 psi
